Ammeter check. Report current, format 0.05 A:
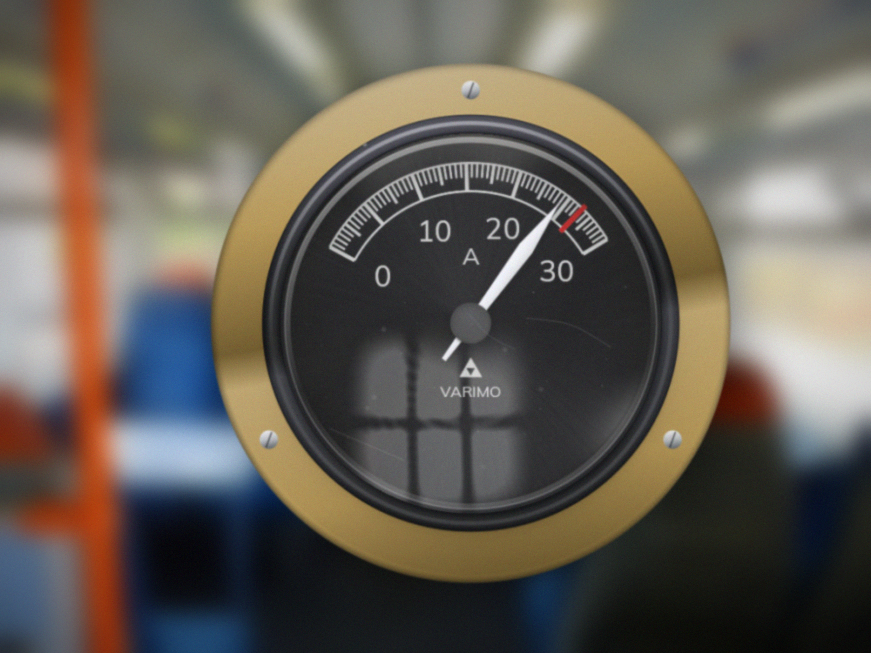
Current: 24.5 A
